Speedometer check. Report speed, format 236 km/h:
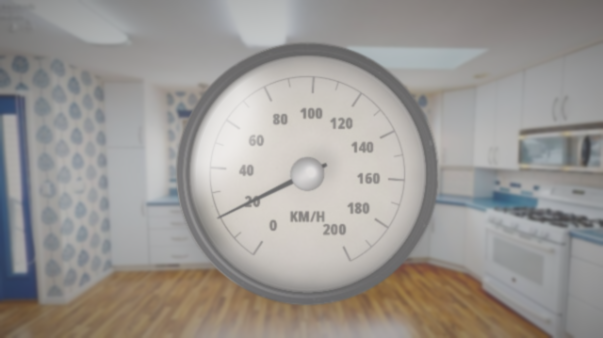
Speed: 20 km/h
